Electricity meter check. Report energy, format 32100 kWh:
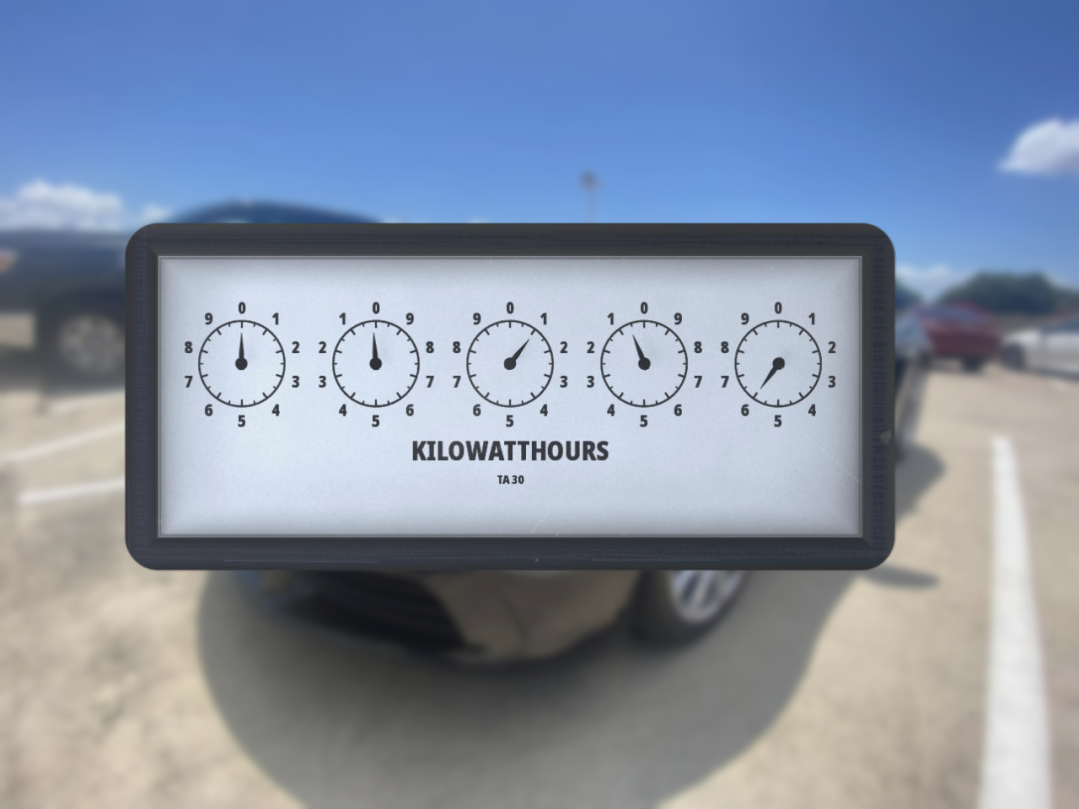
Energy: 106 kWh
